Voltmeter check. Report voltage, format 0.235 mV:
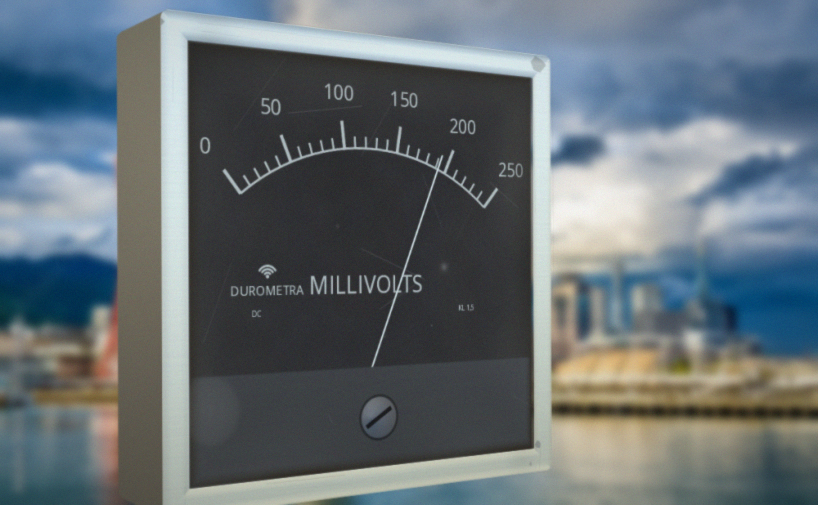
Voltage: 190 mV
